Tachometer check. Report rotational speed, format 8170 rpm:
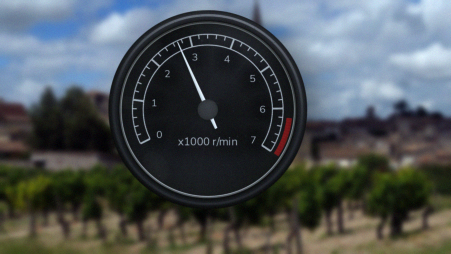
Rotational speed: 2700 rpm
